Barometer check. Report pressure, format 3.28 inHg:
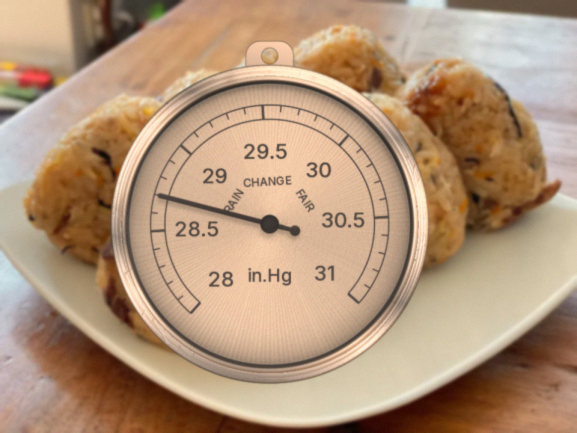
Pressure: 28.7 inHg
